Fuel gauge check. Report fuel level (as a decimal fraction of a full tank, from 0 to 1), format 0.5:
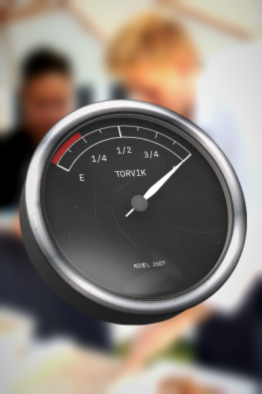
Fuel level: 1
